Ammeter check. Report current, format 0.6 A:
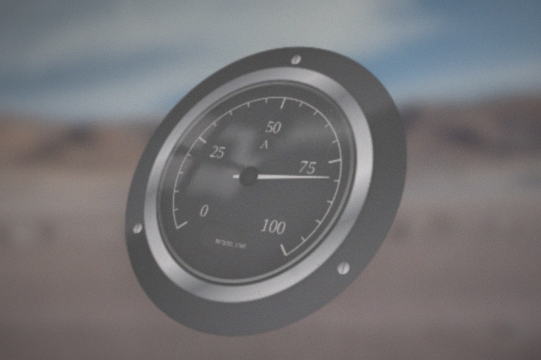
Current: 80 A
